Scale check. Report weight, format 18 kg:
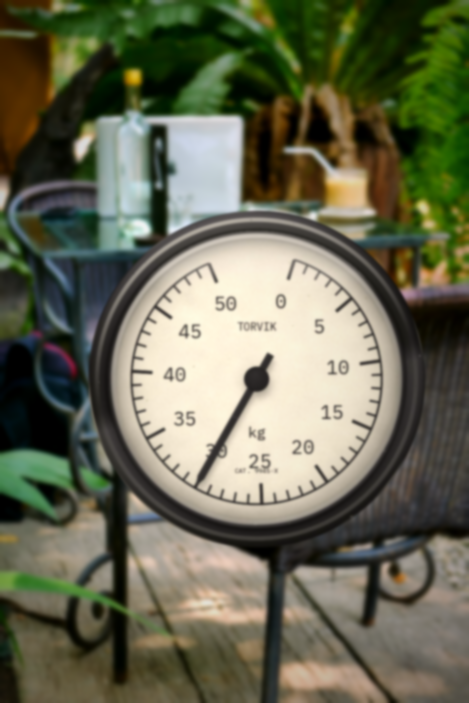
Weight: 30 kg
